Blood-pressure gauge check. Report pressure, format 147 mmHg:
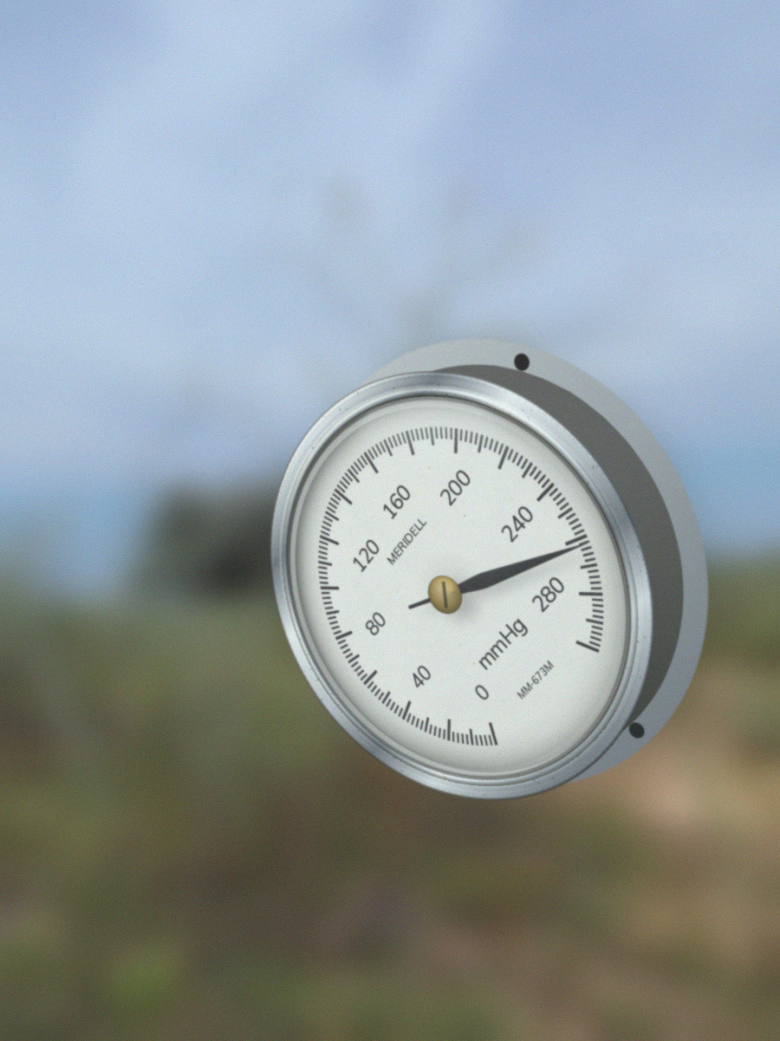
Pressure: 262 mmHg
